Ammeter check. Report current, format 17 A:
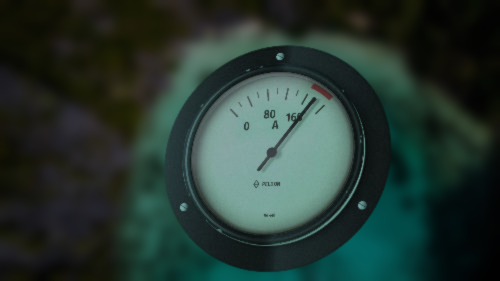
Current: 180 A
